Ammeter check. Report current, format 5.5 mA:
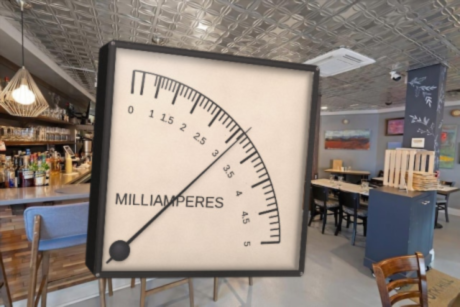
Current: 3.1 mA
